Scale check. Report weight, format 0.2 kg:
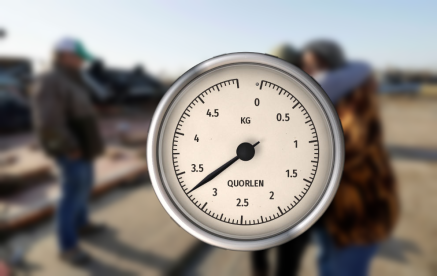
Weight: 3.25 kg
